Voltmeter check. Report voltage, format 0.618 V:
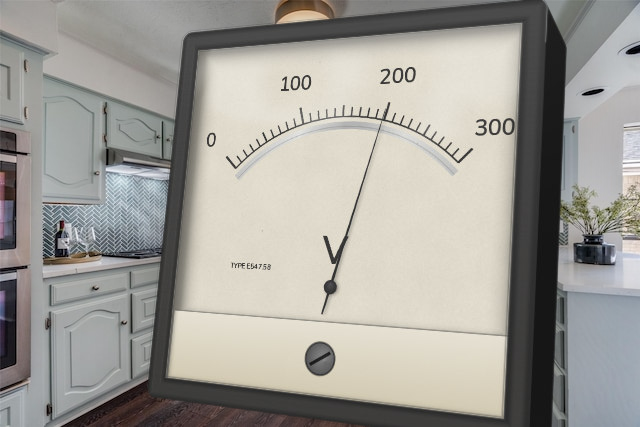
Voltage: 200 V
